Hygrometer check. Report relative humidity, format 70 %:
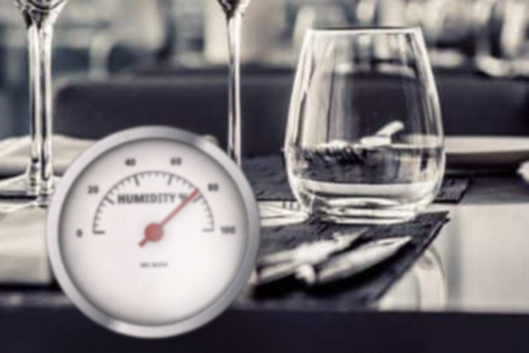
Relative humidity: 76 %
